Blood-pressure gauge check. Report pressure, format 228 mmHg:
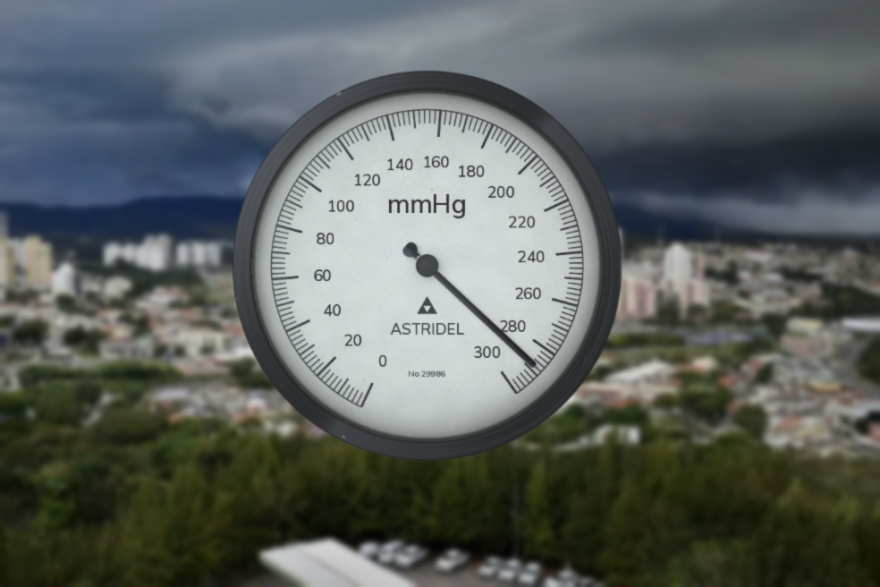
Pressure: 288 mmHg
